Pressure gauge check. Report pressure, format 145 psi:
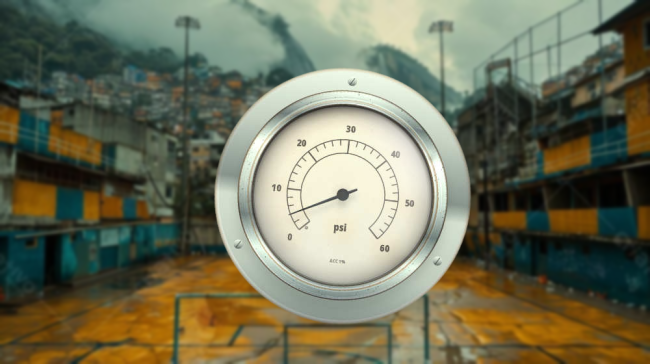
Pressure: 4 psi
